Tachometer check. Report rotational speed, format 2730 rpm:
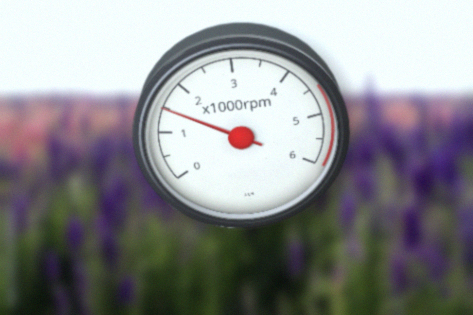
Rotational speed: 1500 rpm
